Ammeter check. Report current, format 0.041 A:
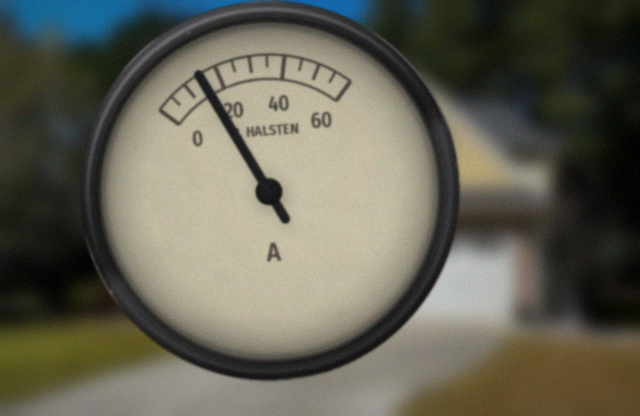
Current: 15 A
